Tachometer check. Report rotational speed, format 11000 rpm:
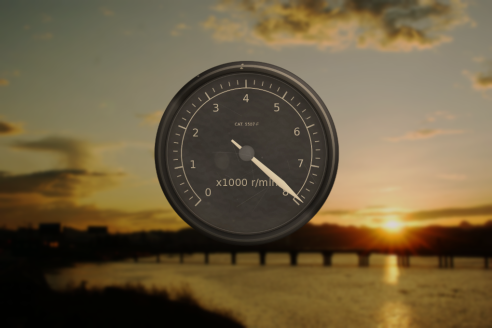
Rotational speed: 7900 rpm
